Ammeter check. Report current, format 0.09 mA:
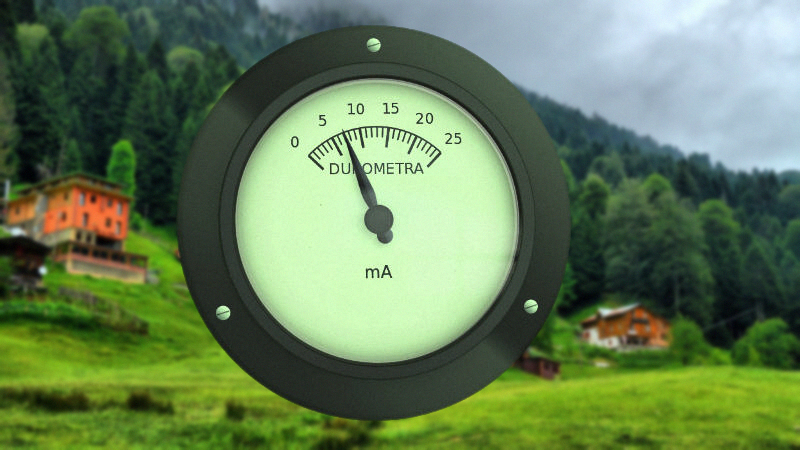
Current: 7 mA
